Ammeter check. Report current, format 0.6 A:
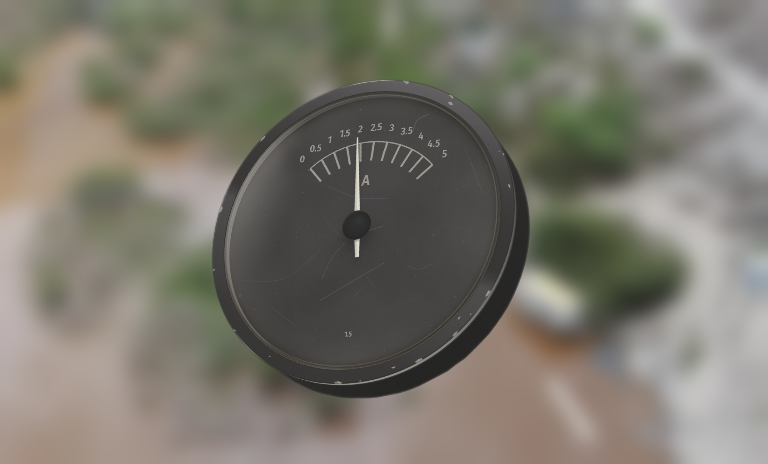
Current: 2 A
